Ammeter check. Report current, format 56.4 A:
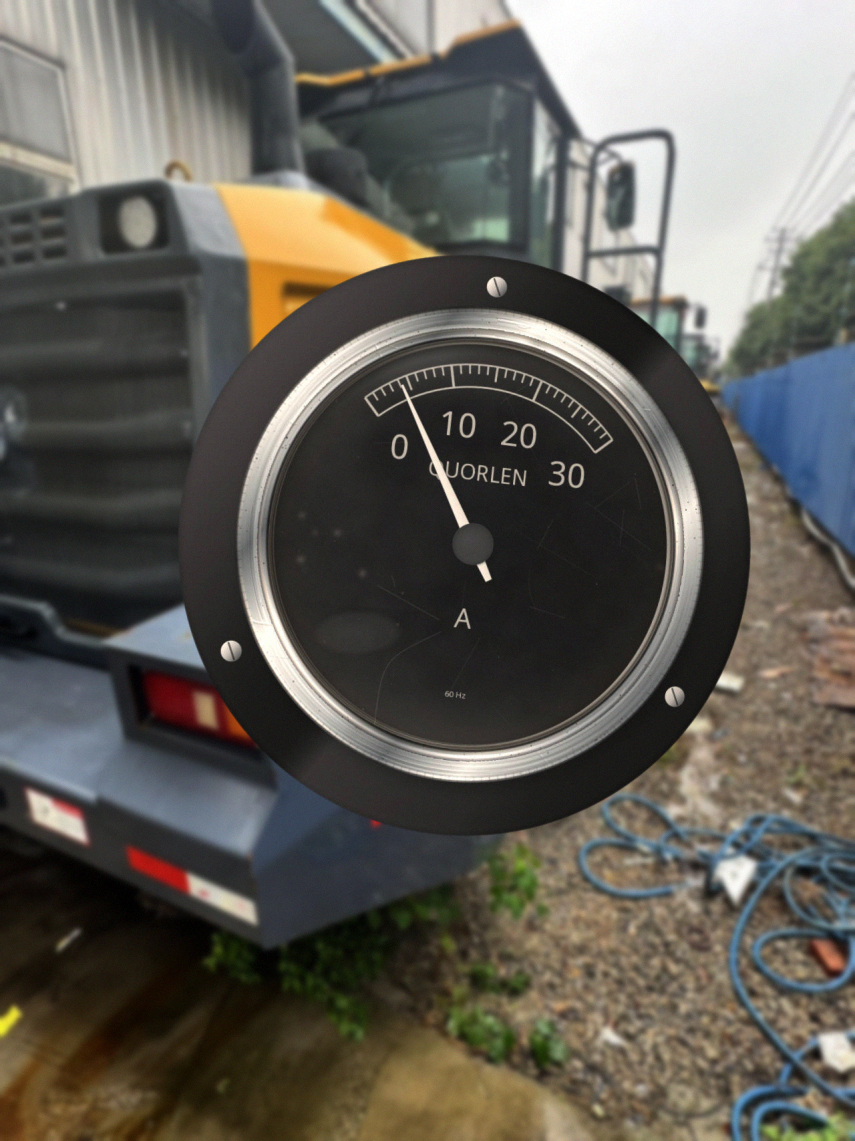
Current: 4 A
